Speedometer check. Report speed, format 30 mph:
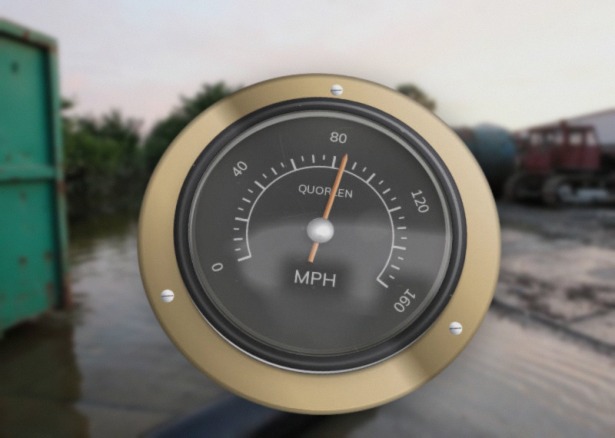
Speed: 85 mph
